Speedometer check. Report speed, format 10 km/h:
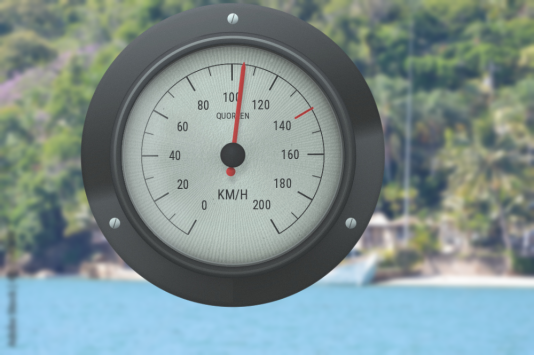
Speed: 105 km/h
